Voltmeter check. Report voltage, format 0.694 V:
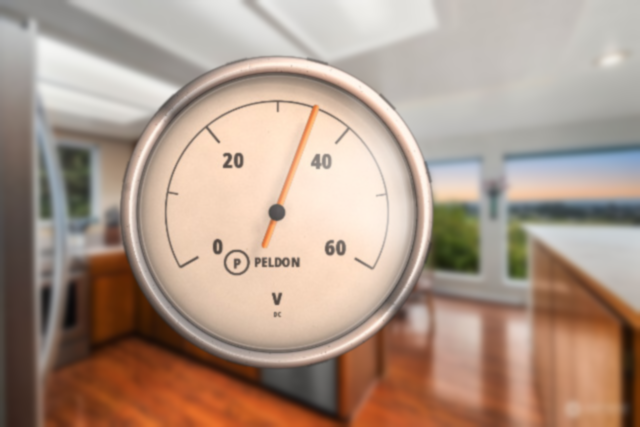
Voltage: 35 V
